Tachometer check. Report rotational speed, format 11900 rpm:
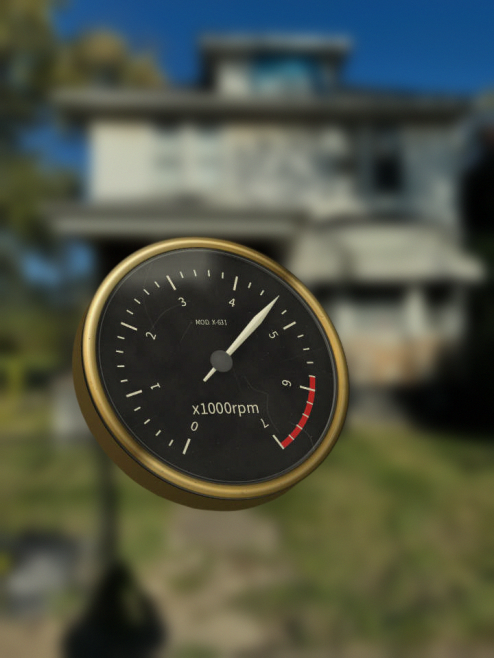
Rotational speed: 4600 rpm
